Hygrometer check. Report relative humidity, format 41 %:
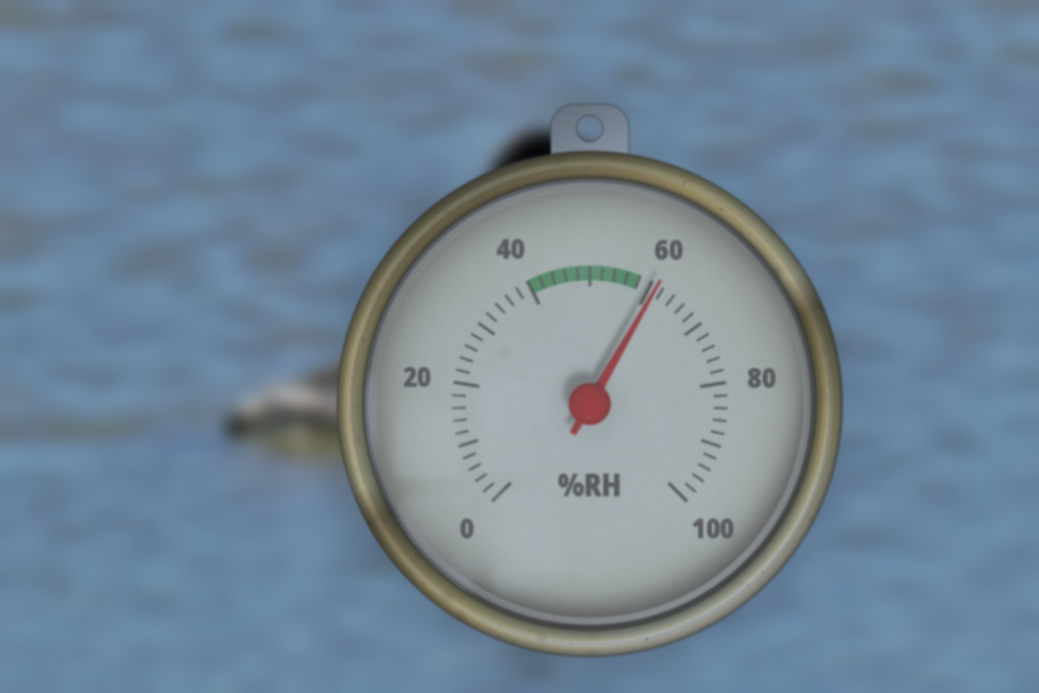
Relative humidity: 61 %
